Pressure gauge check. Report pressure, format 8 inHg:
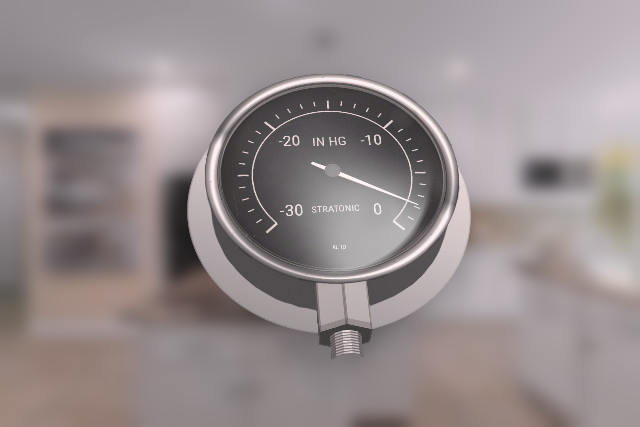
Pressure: -2 inHg
